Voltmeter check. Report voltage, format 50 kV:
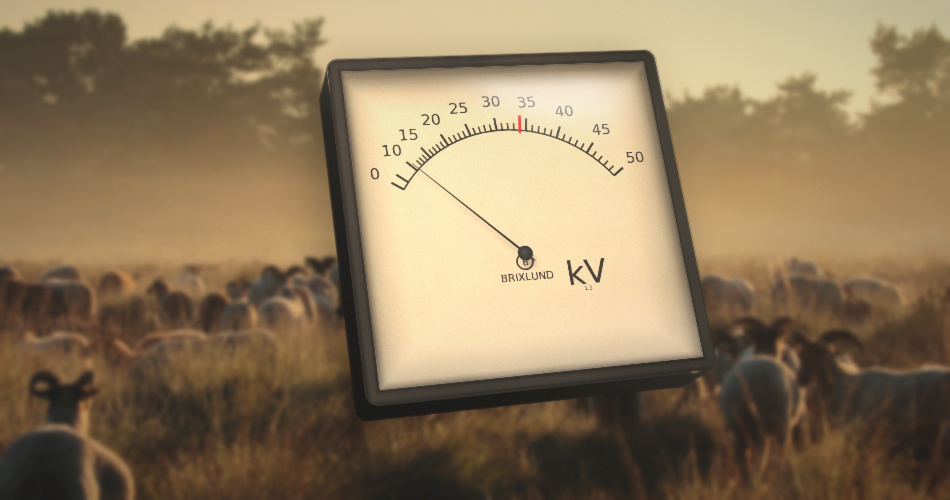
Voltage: 10 kV
